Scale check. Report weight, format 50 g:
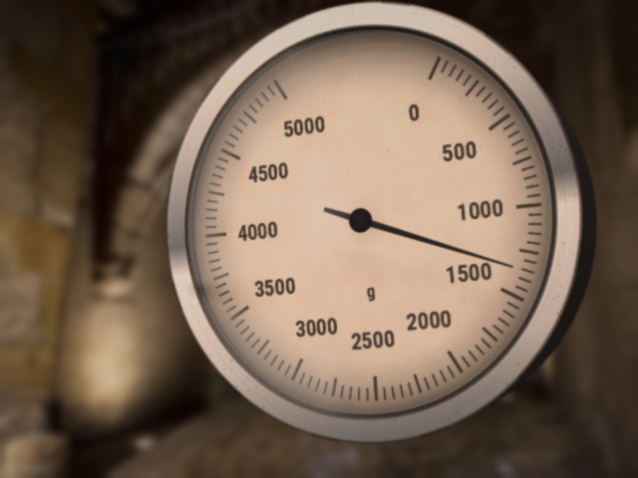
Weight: 1350 g
